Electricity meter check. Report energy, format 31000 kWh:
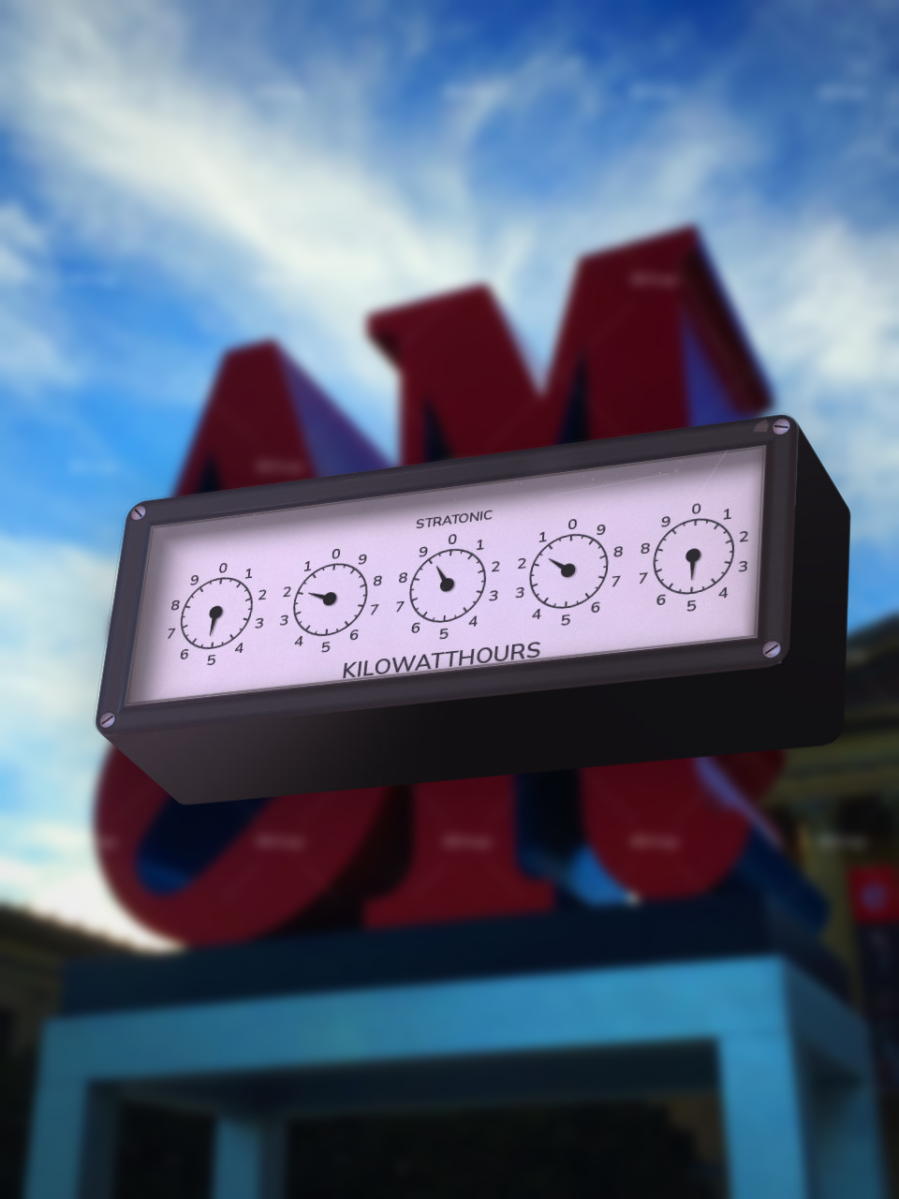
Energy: 51915 kWh
